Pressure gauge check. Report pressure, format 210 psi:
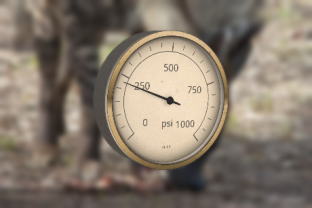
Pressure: 225 psi
